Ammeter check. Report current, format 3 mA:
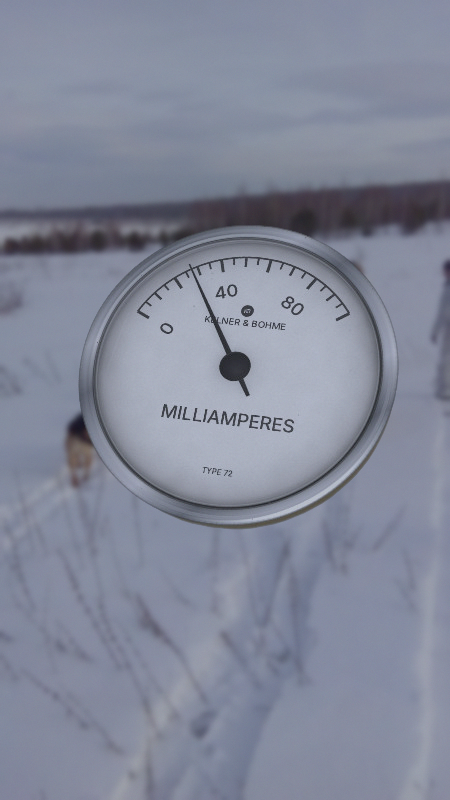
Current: 27.5 mA
